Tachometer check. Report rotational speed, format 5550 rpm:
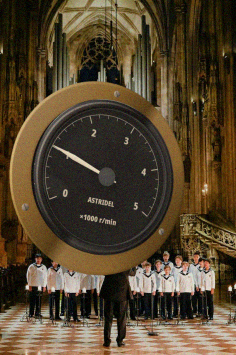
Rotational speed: 1000 rpm
